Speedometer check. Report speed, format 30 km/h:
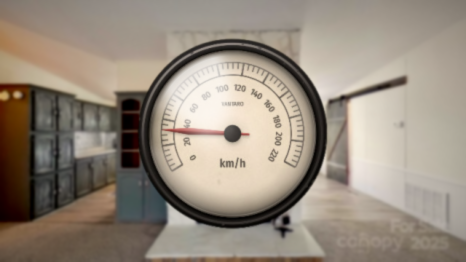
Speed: 32 km/h
